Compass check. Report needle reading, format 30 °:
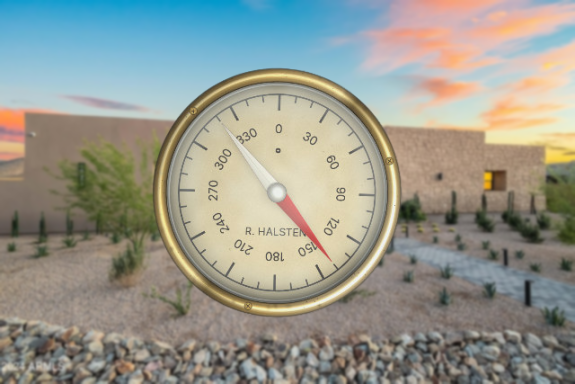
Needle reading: 140 °
